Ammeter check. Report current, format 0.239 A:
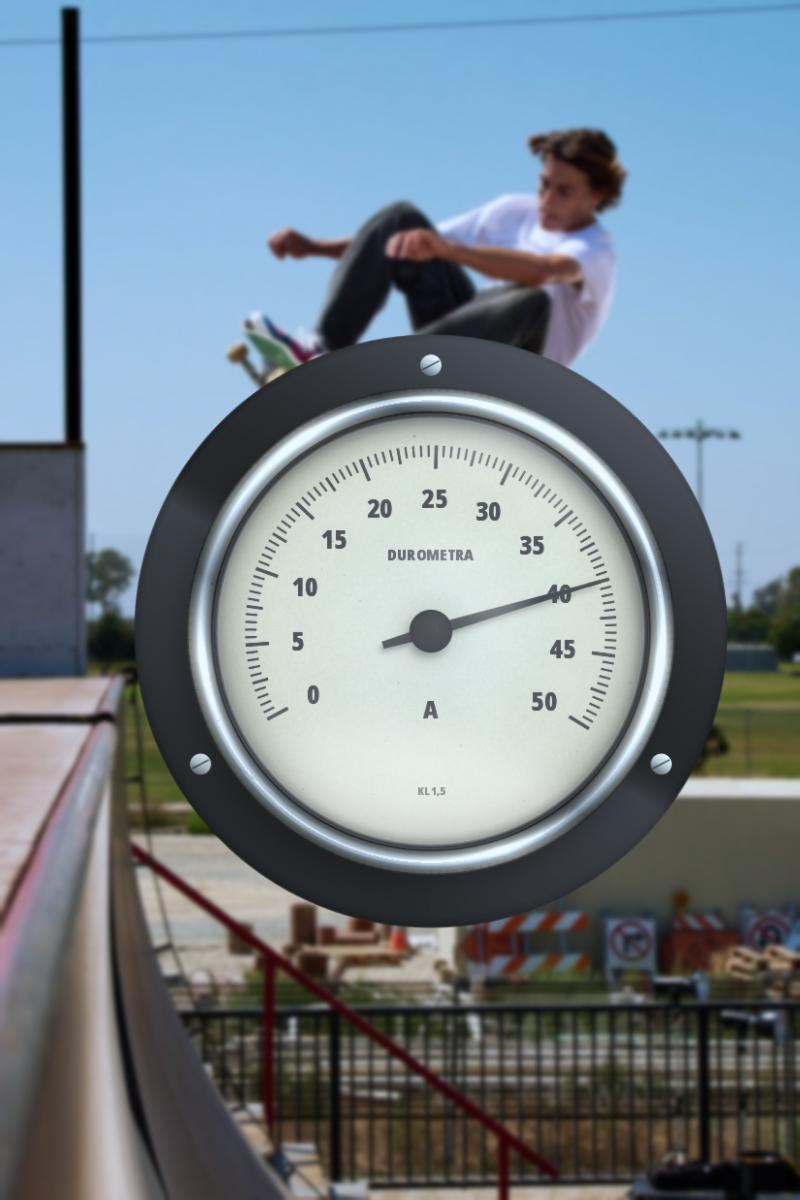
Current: 40 A
